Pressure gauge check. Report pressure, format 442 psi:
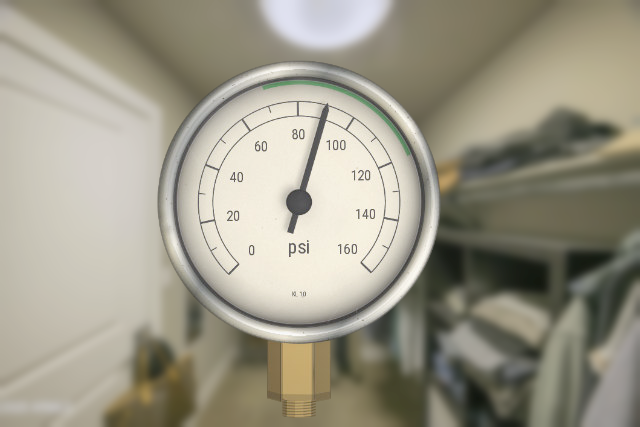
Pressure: 90 psi
